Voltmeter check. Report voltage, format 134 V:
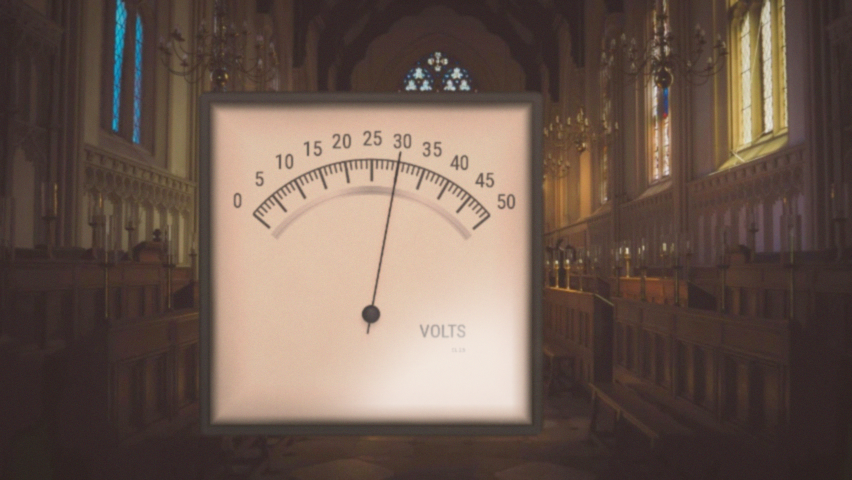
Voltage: 30 V
